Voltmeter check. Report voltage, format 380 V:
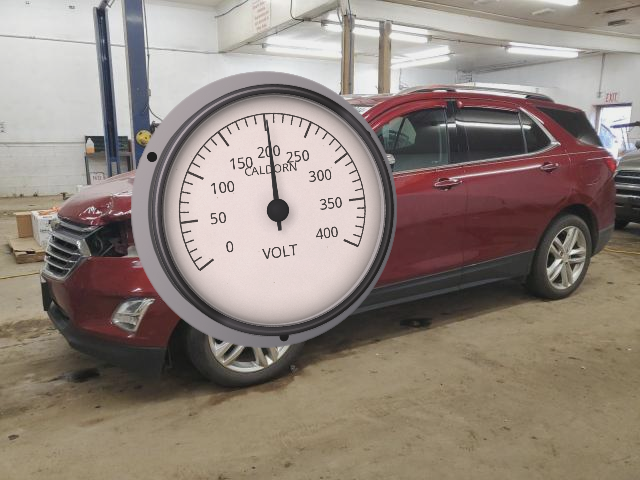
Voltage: 200 V
